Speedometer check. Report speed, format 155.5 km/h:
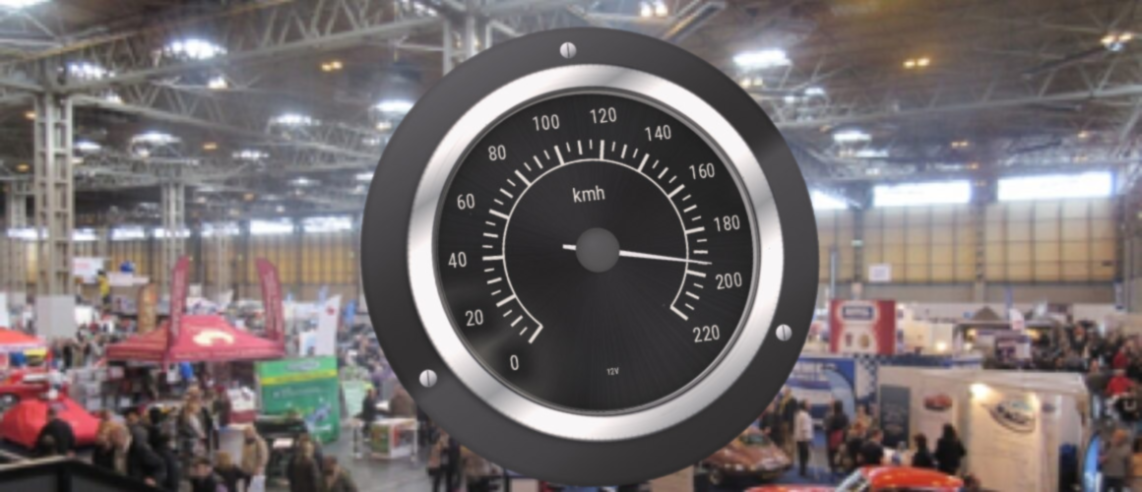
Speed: 195 km/h
